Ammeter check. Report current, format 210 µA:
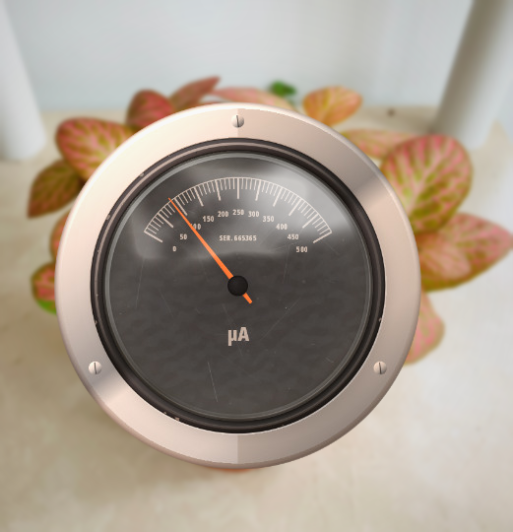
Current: 90 µA
